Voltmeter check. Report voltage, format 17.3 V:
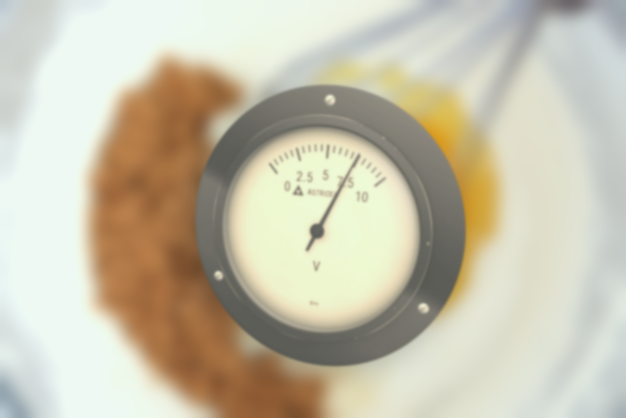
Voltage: 7.5 V
